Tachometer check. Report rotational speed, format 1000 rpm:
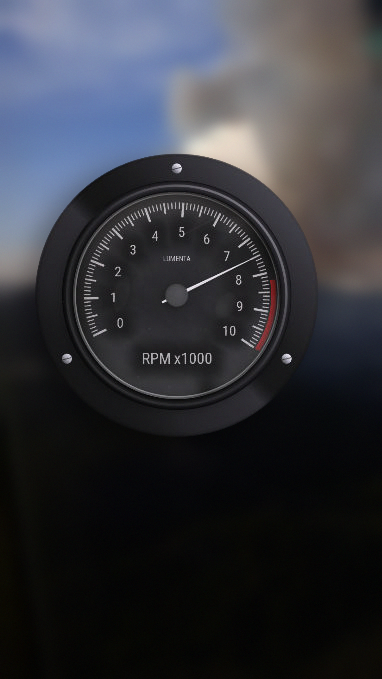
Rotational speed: 7500 rpm
